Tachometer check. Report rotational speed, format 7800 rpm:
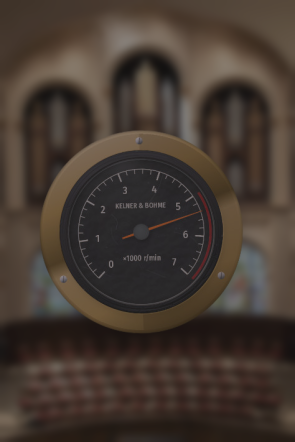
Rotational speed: 5400 rpm
